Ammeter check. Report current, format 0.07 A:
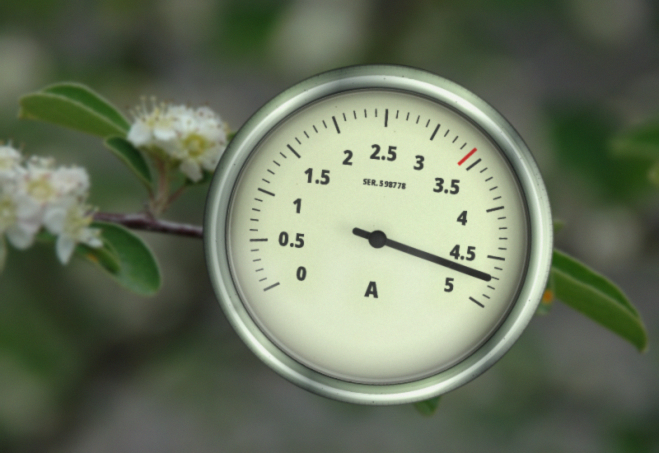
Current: 4.7 A
